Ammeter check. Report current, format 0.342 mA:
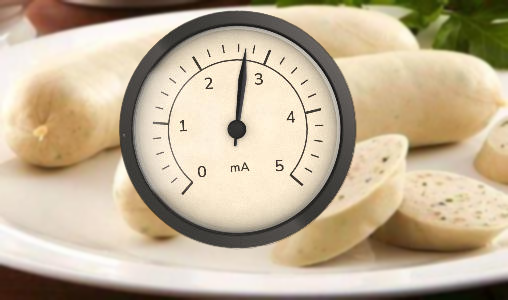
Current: 2.7 mA
